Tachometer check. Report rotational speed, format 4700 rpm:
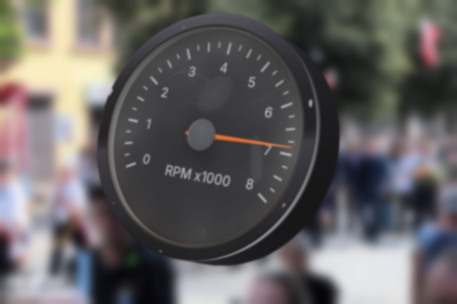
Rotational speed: 6875 rpm
